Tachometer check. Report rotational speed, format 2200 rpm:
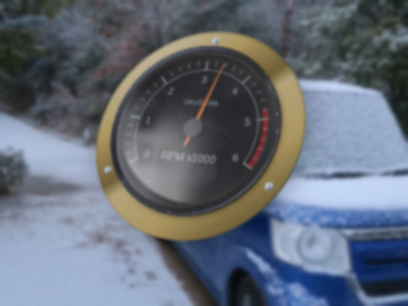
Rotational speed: 3400 rpm
